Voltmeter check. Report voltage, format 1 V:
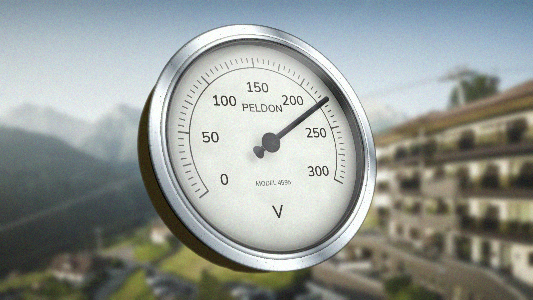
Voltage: 225 V
